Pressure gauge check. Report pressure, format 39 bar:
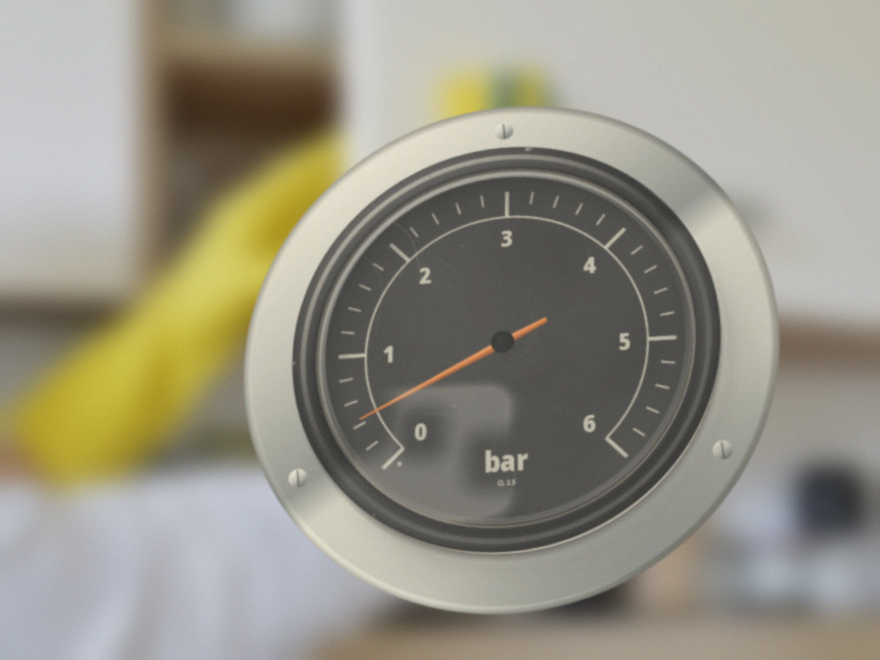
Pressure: 0.4 bar
